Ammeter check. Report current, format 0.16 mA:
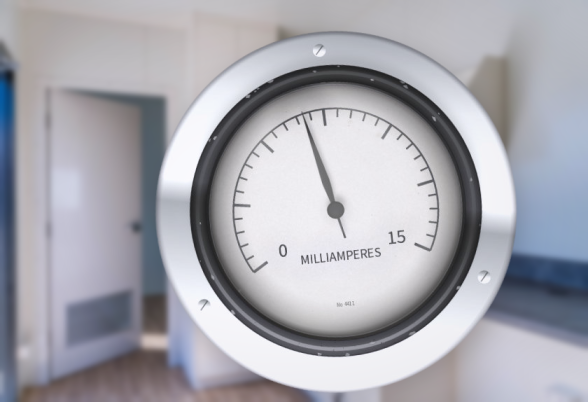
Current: 6.75 mA
